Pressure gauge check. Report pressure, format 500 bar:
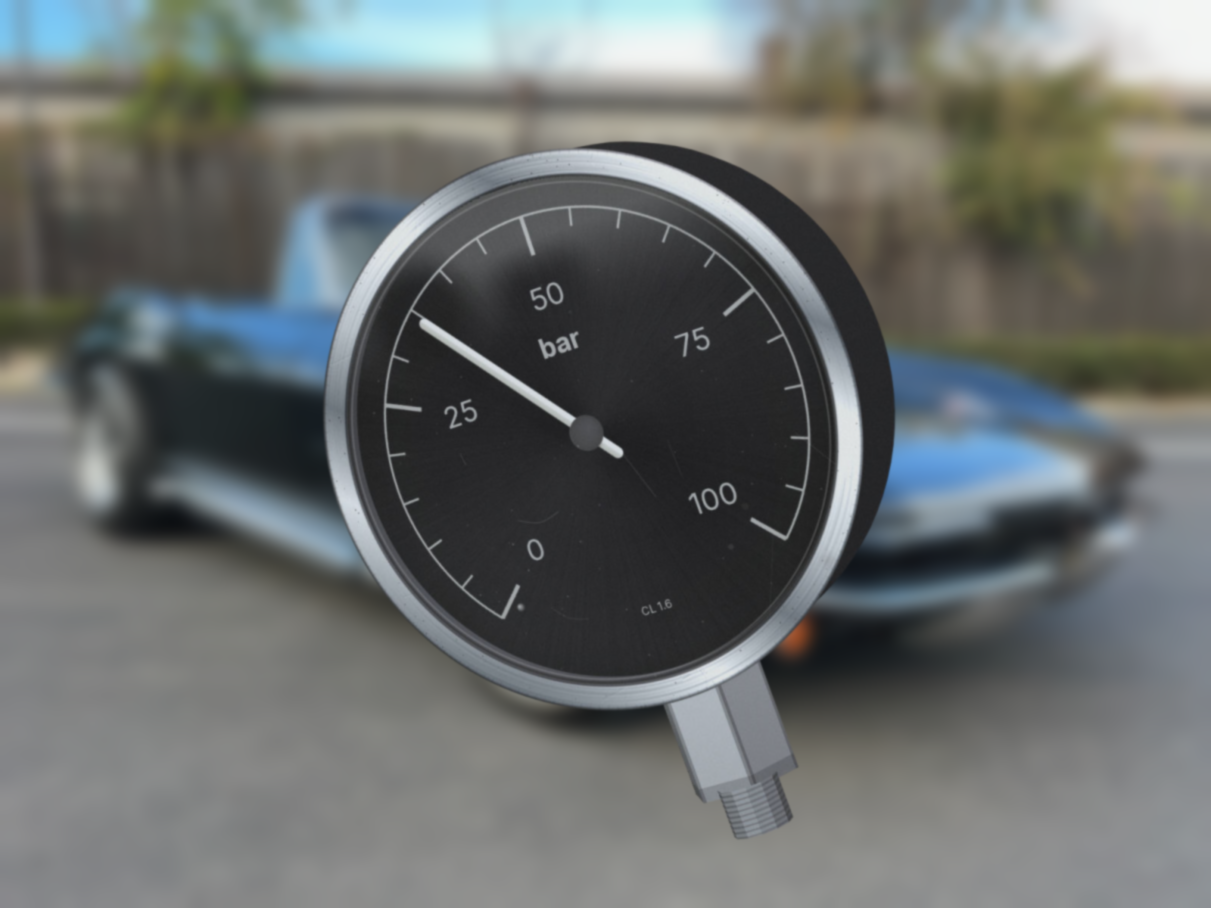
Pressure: 35 bar
